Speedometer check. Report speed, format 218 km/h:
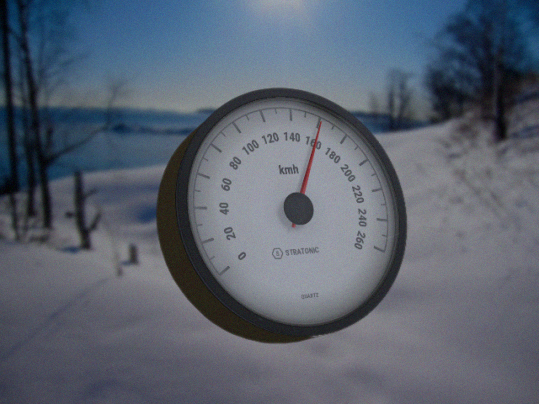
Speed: 160 km/h
